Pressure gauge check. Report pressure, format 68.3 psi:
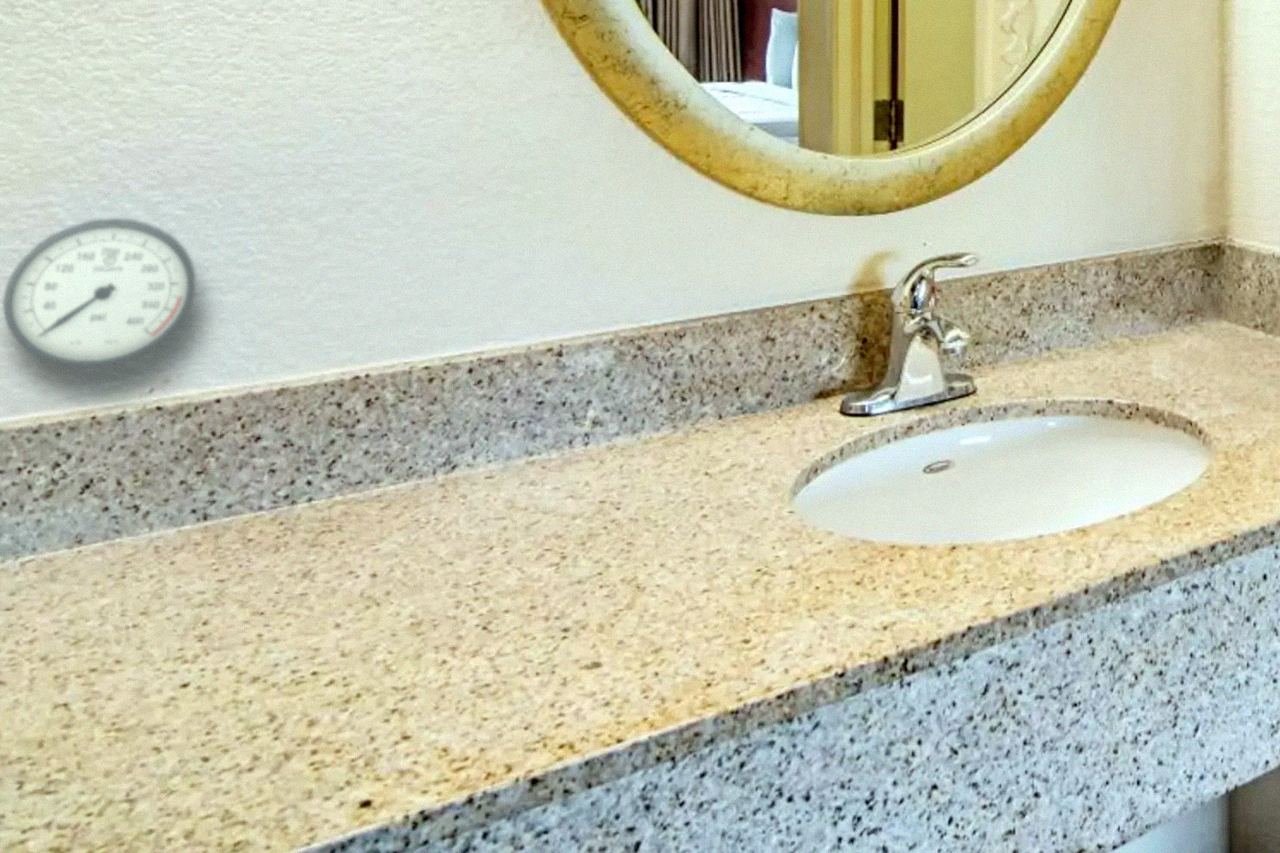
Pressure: 0 psi
